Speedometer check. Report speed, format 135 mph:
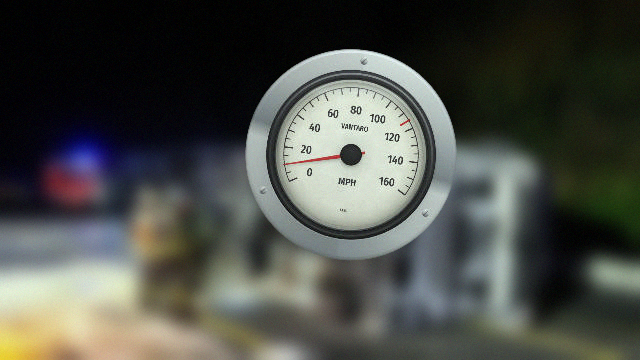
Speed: 10 mph
